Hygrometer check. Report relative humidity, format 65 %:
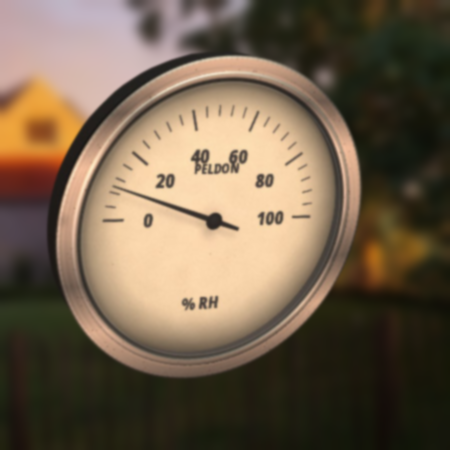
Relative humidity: 10 %
